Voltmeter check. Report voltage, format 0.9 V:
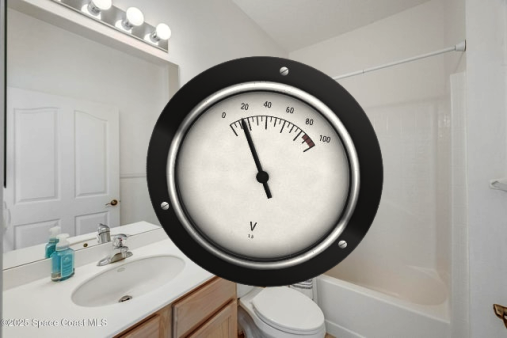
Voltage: 15 V
